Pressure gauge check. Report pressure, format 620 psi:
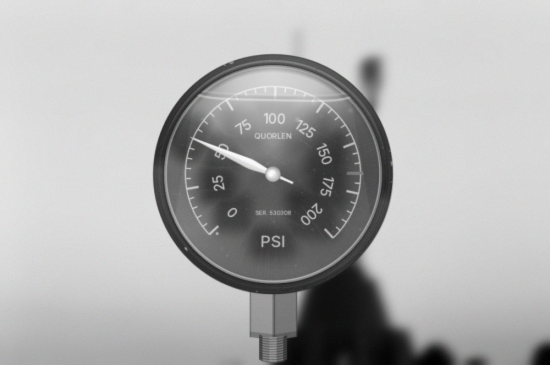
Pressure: 50 psi
